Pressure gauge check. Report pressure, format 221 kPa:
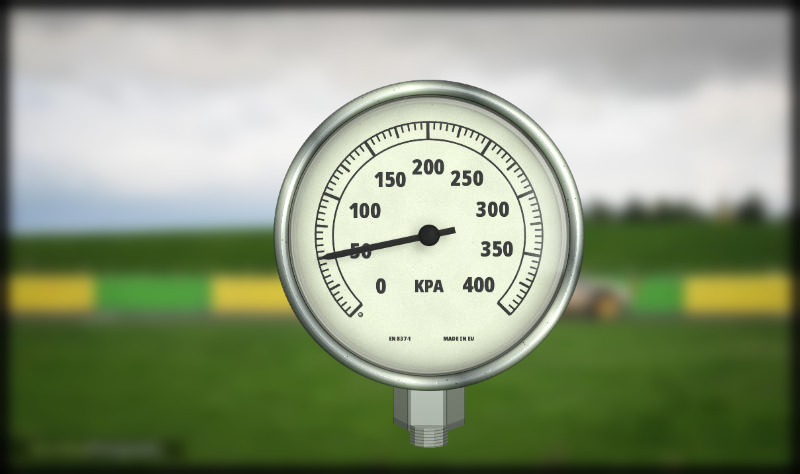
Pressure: 50 kPa
